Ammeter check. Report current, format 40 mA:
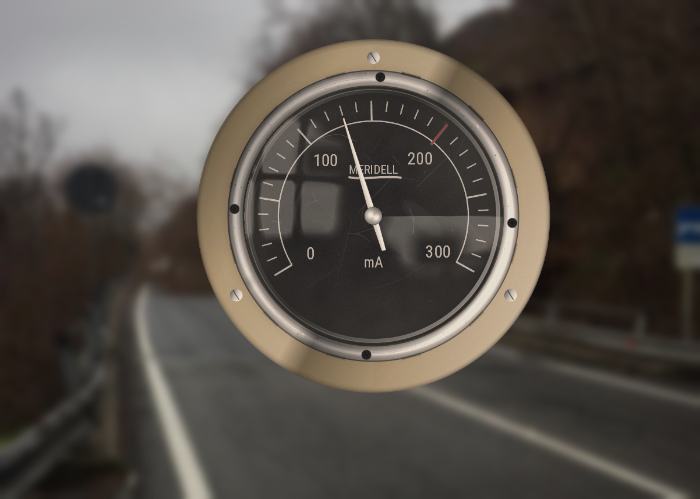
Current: 130 mA
